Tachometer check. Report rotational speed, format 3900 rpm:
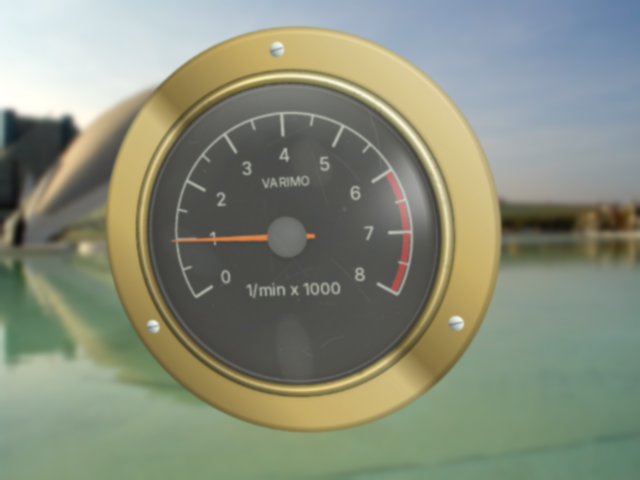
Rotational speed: 1000 rpm
